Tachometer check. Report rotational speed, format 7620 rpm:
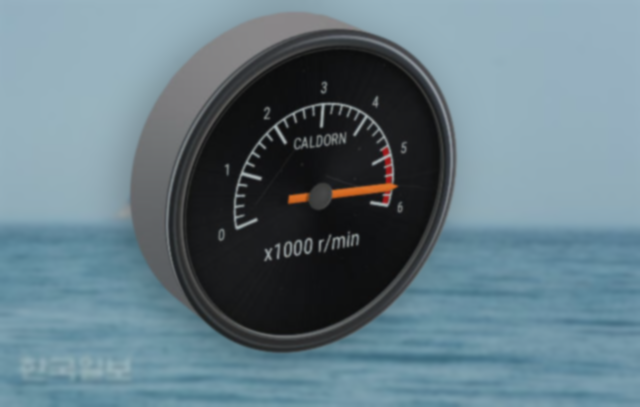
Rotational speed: 5600 rpm
